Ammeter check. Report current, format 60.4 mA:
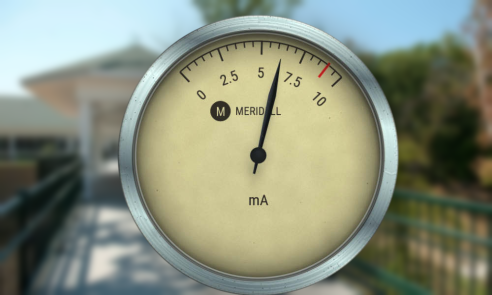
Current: 6.25 mA
